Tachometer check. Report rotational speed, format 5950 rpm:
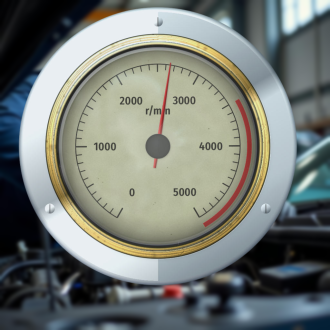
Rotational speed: 2650 rpm
